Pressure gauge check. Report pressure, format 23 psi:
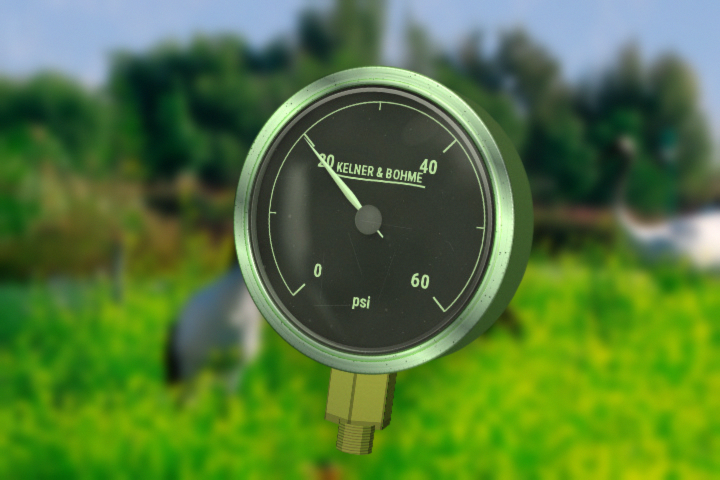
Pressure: 20 psi
